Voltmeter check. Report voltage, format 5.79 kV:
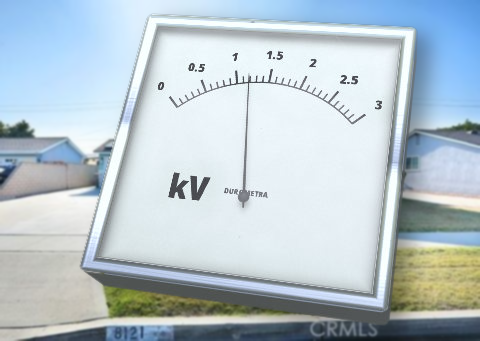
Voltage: 1.2 kV
